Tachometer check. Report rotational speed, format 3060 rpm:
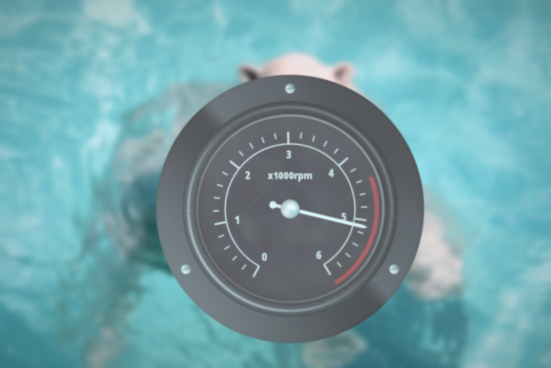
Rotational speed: 5100 rpm
